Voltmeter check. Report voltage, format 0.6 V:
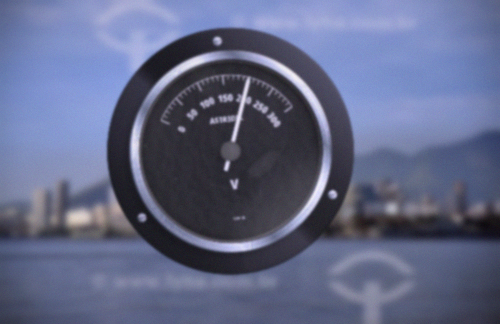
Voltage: 200 V
